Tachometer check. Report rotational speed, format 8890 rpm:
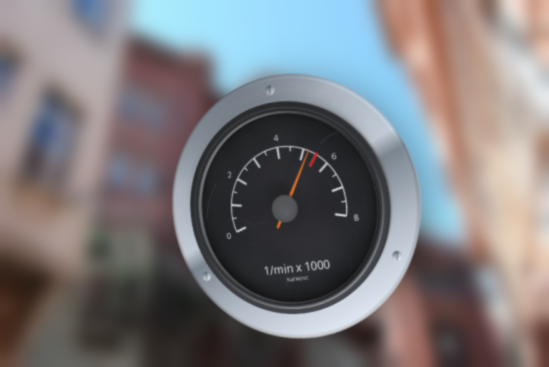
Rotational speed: 5250 rpm
